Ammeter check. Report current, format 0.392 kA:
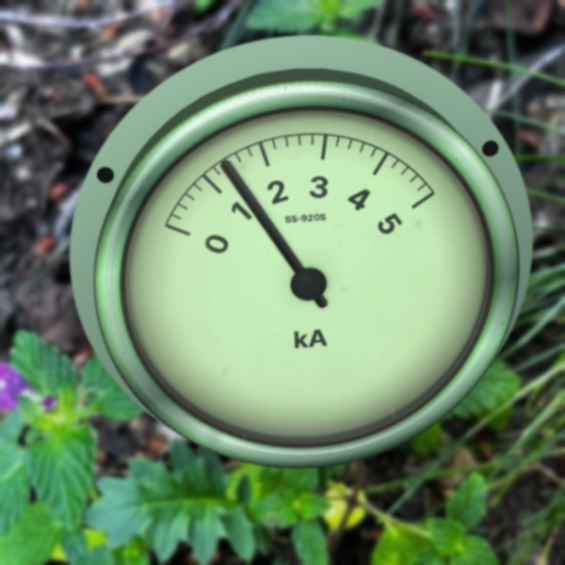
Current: 1.4 kA
